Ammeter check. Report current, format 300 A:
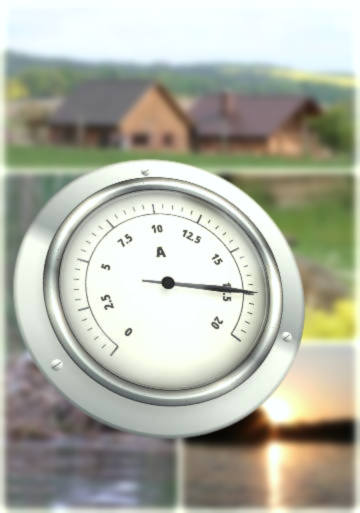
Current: 17.5 A
